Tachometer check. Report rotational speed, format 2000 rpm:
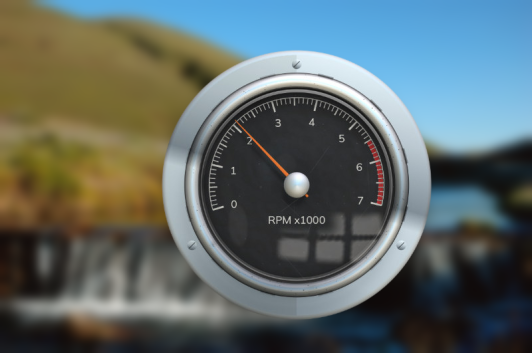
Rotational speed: 2100 rpm
